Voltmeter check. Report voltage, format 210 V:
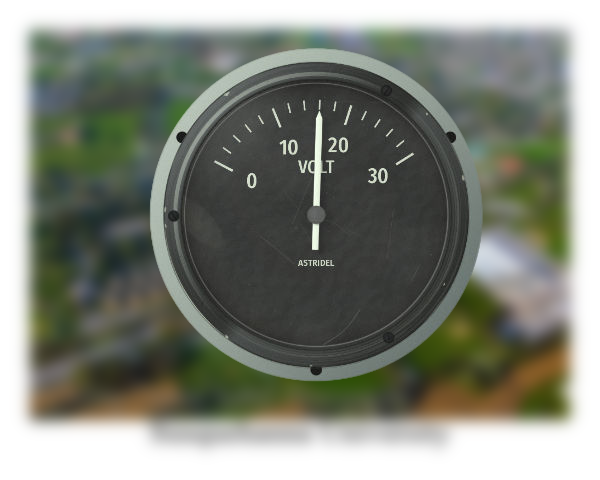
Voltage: 16 V
